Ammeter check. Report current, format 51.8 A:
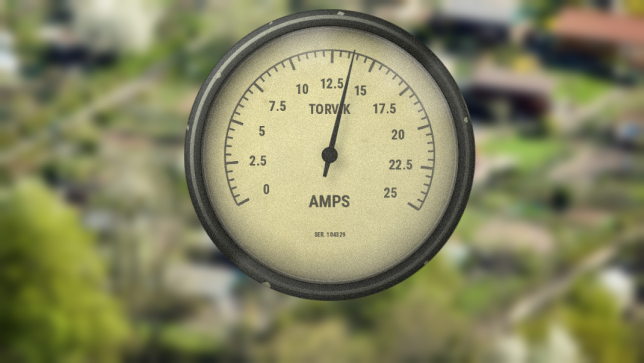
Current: 13.75 A
